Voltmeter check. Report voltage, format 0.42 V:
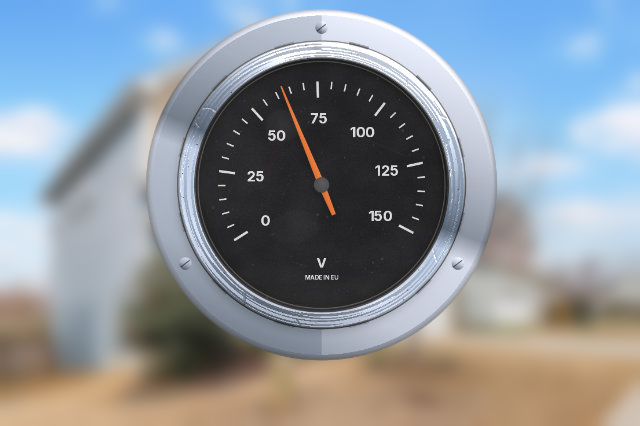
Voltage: 62.5 V
